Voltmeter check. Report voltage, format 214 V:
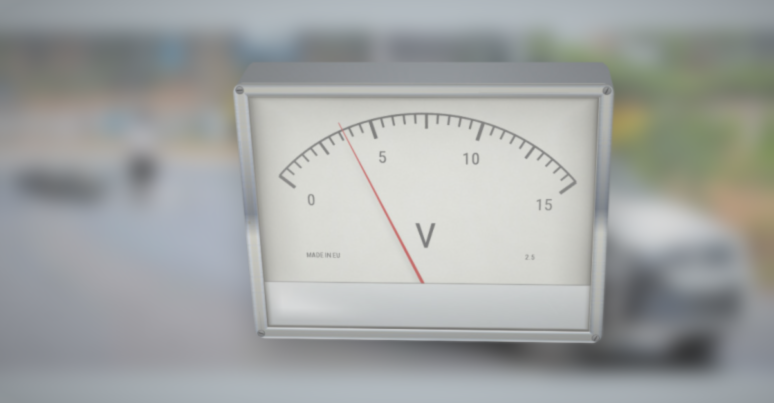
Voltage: 3.75 V
